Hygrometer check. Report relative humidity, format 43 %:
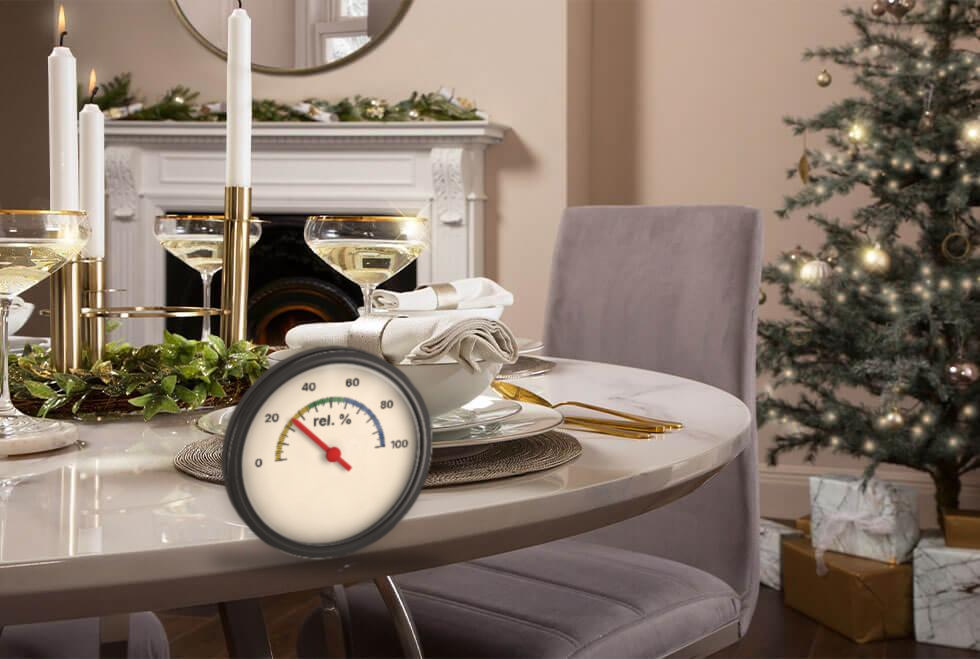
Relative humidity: 25 %
